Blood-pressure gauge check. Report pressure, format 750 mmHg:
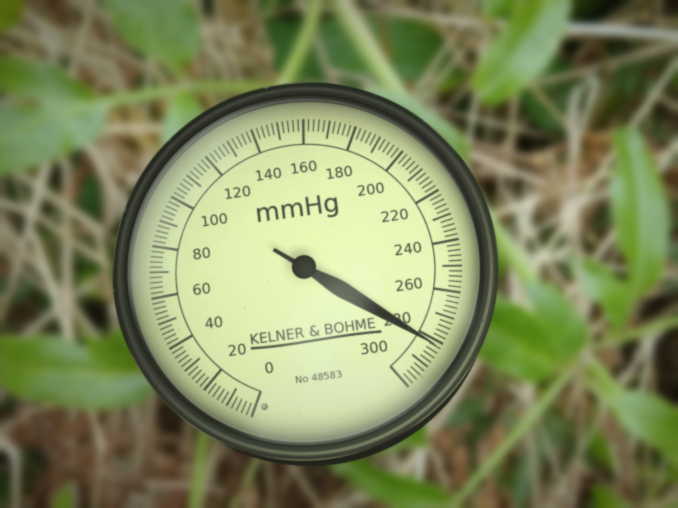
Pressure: 282 mmHg
